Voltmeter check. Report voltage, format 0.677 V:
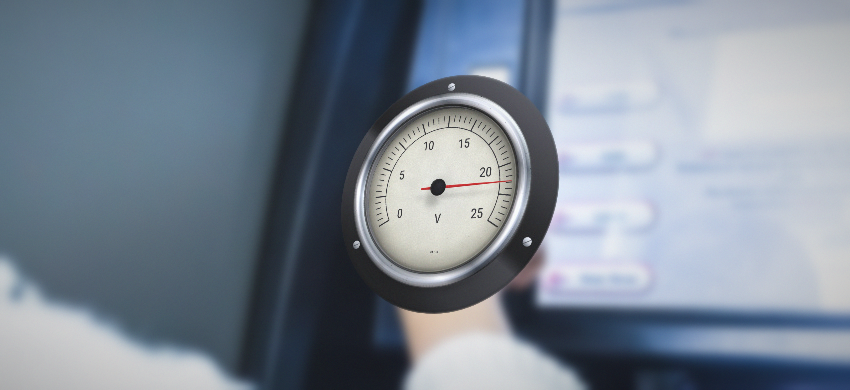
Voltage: 21.5 V
